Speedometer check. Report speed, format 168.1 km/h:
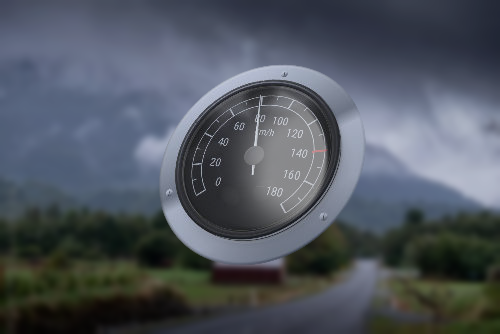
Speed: 80 km/h
